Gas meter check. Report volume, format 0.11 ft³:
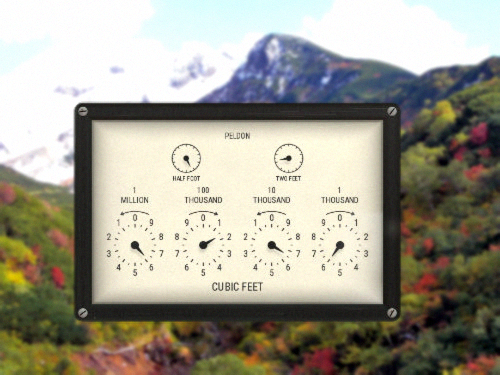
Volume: 616600 ft³
